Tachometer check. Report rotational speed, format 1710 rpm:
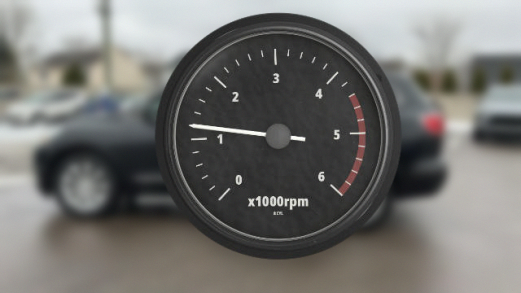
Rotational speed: 1200 rpm
